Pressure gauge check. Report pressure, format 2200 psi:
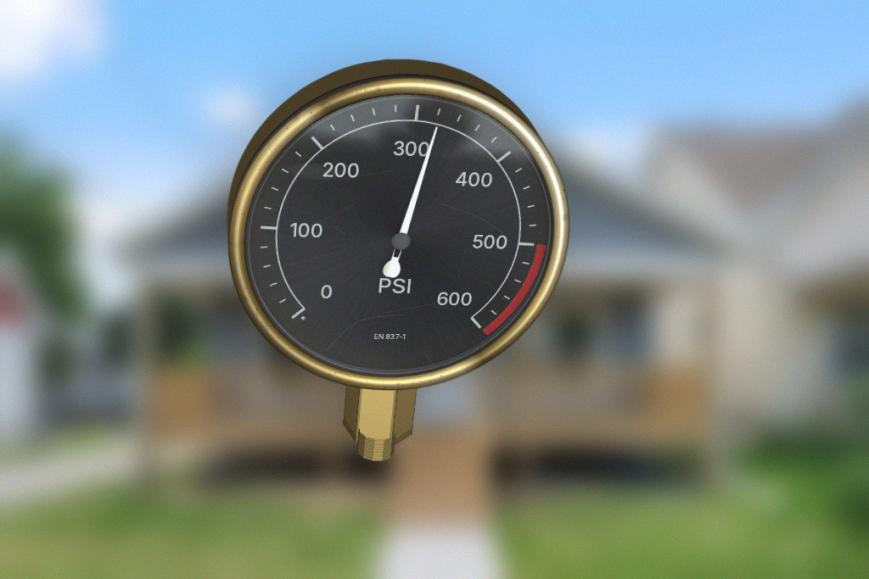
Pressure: 320 psi
